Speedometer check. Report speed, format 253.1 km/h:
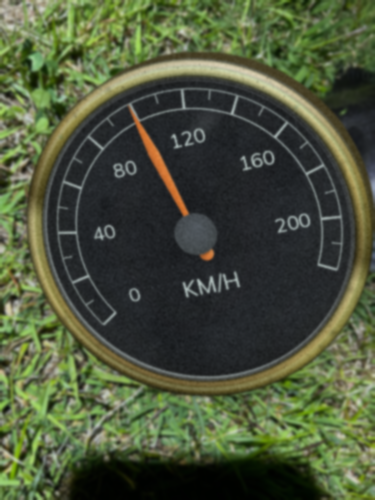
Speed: 100 km/h
